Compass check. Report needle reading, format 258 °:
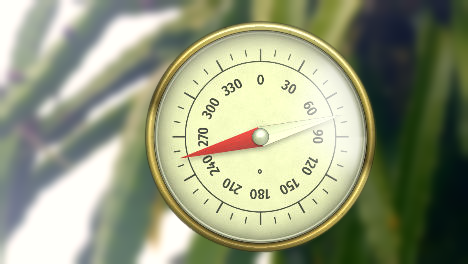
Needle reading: 255 °
